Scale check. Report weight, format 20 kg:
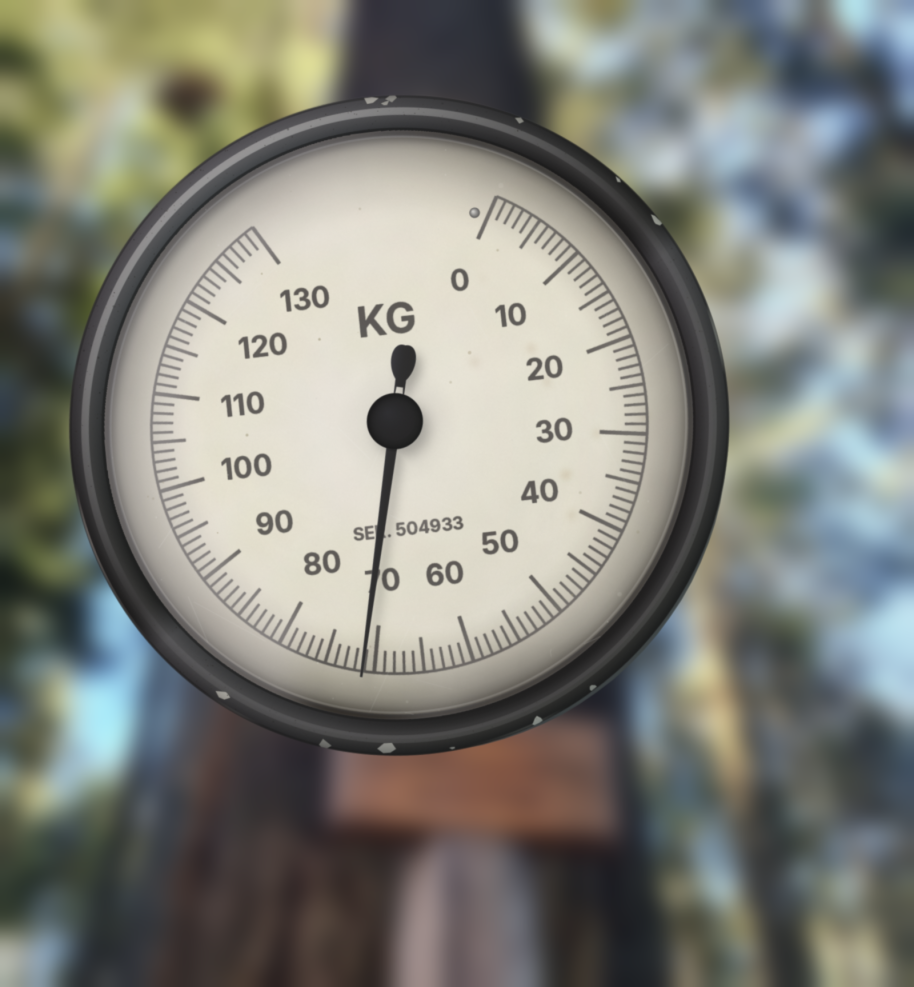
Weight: 71 kg
